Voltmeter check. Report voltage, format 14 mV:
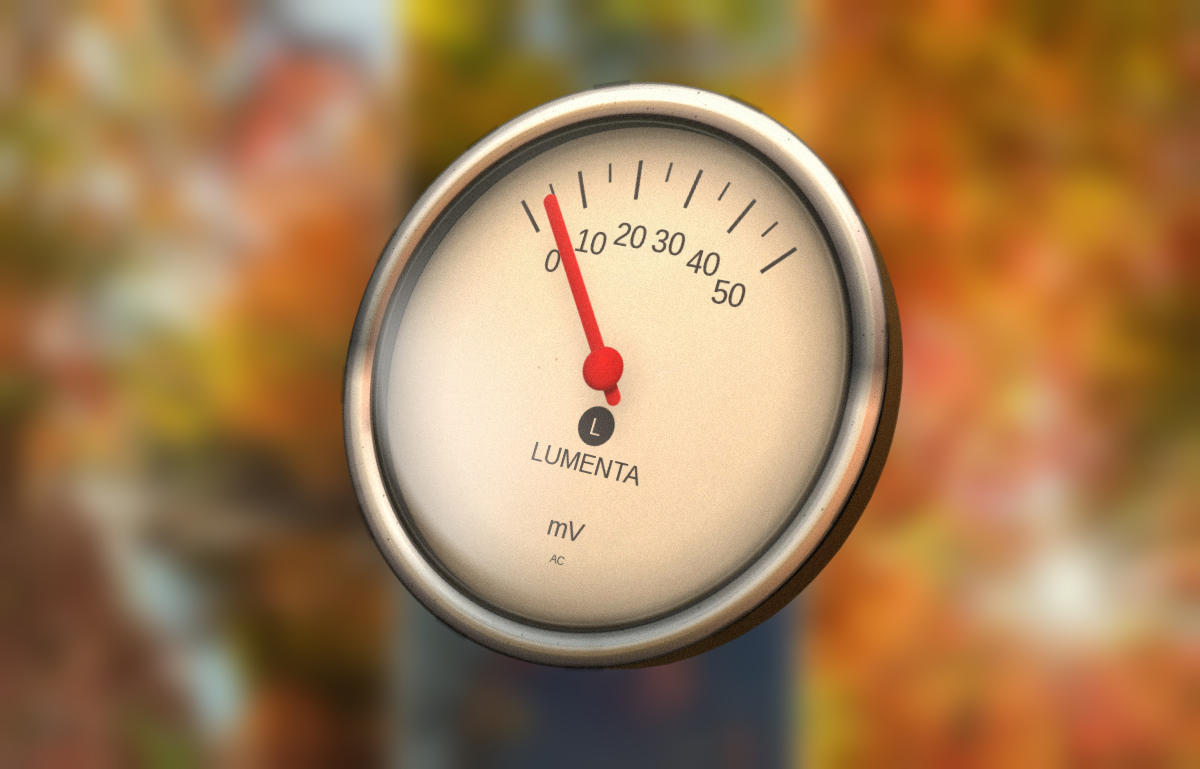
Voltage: 5 mV
